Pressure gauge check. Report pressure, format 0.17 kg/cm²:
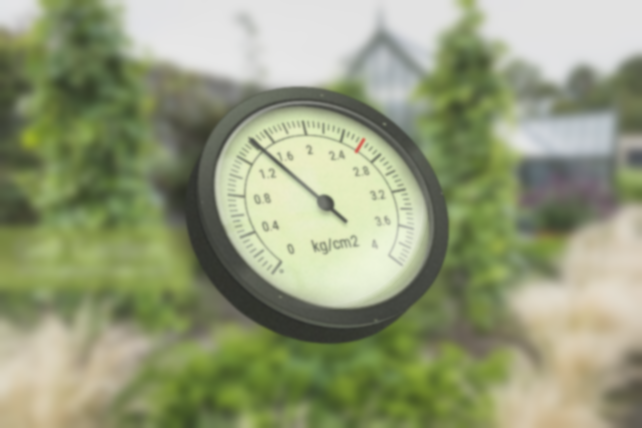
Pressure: 1.4 kg/cm²
